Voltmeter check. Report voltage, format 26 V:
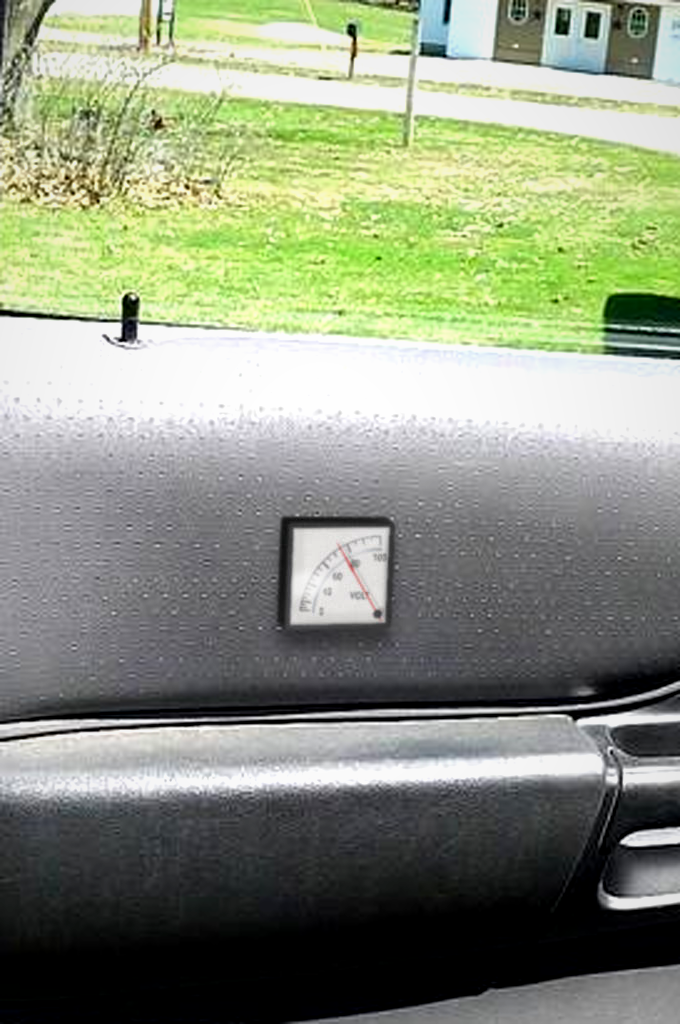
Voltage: 75 V
